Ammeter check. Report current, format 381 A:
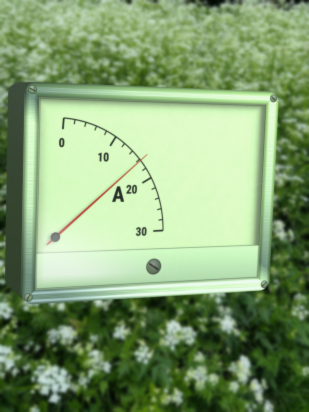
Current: 16 A
